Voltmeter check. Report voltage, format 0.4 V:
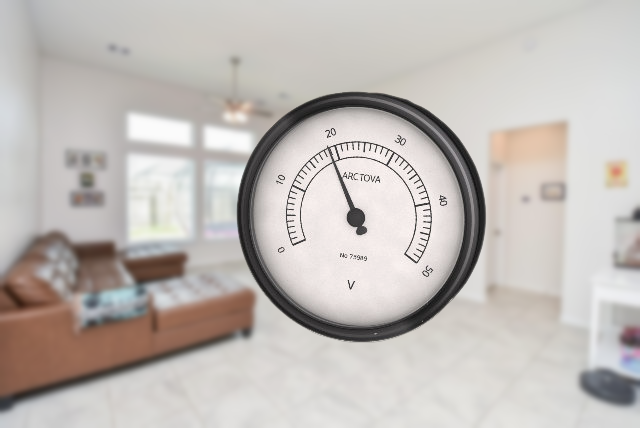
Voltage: 19 V
